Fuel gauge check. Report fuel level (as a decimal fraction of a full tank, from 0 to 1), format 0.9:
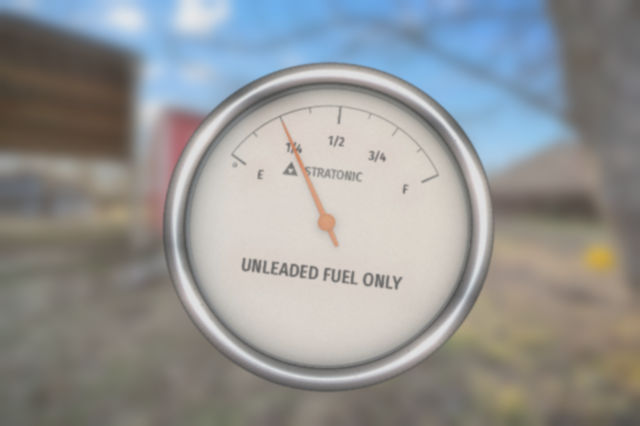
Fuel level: 0.25
